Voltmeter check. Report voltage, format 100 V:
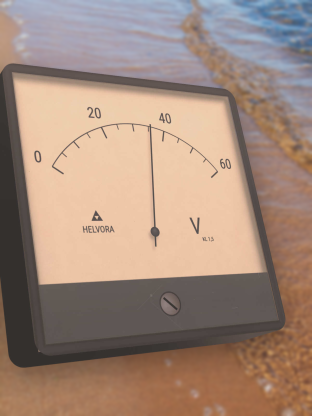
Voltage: 35 V
